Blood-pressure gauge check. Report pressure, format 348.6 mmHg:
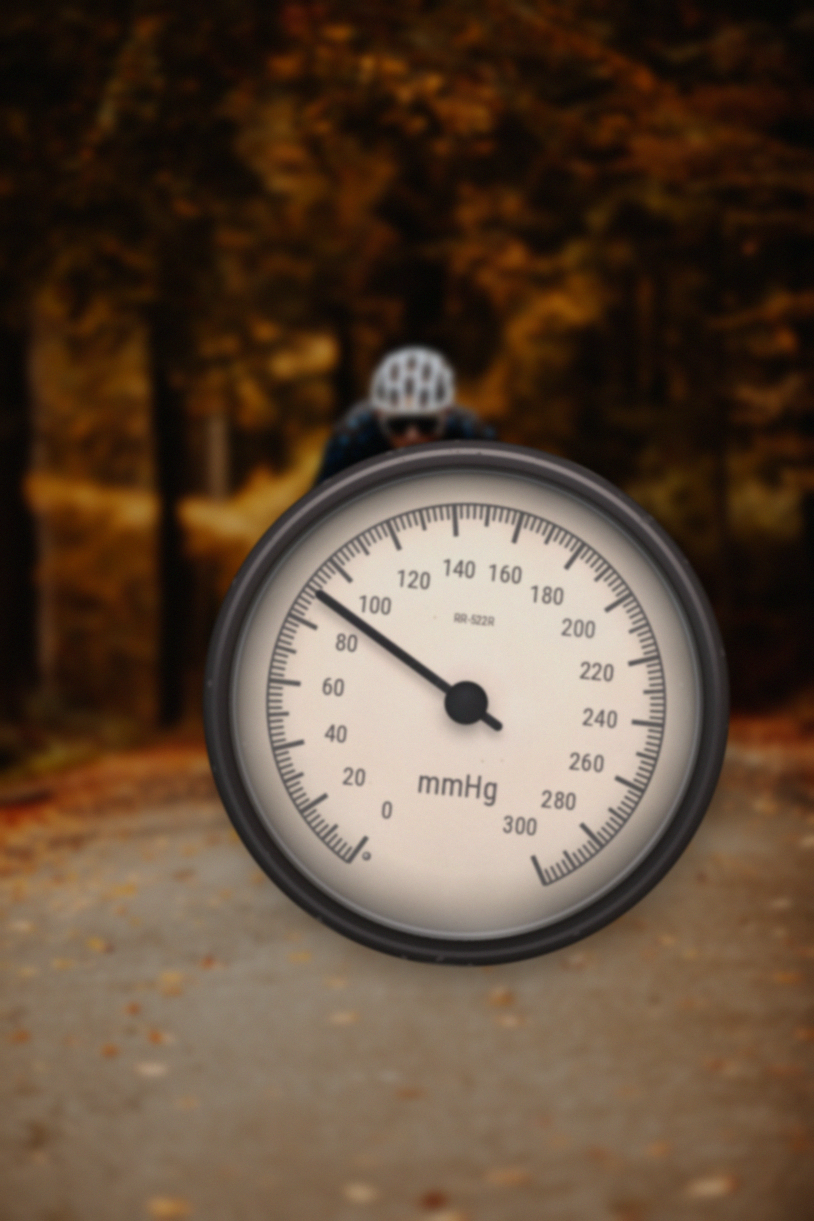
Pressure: 90 mmHg
